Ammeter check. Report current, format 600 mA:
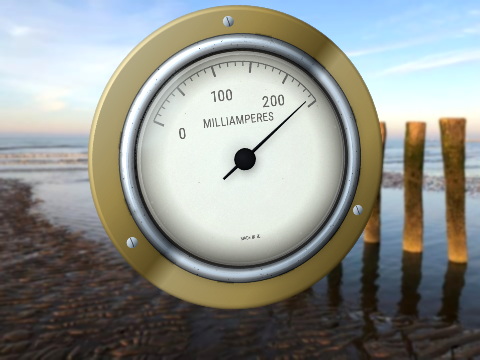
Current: 240 mA
